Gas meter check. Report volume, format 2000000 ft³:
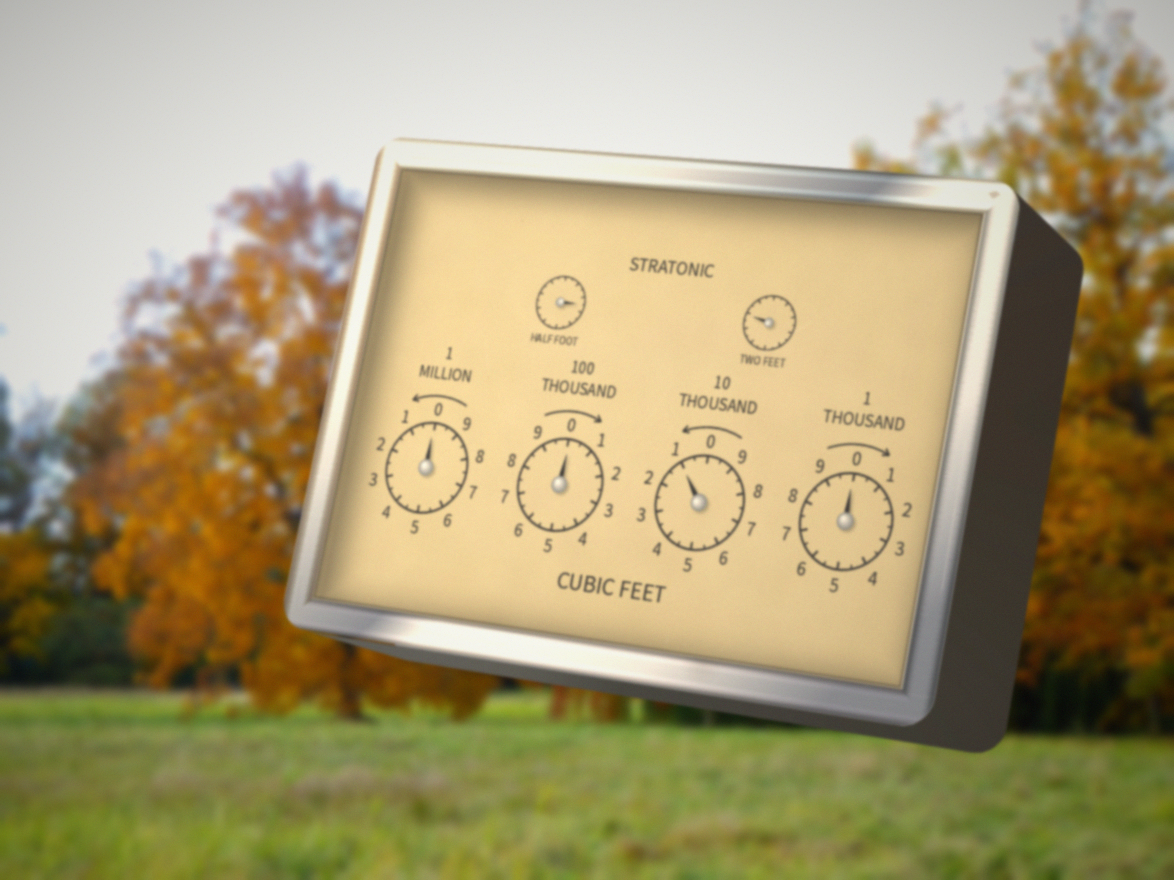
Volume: 1000 ft³
